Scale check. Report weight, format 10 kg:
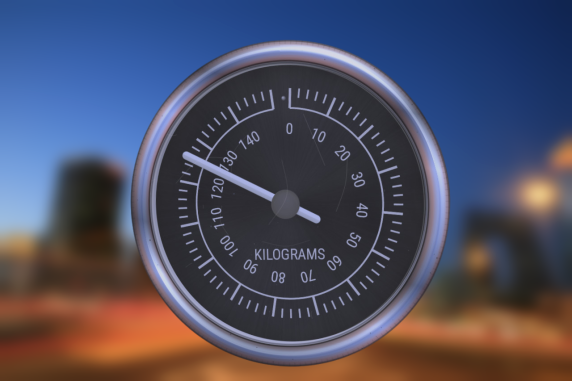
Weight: 126 kg
